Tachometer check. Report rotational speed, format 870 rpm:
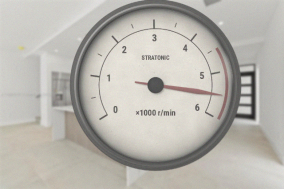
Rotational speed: 5500 rpm
